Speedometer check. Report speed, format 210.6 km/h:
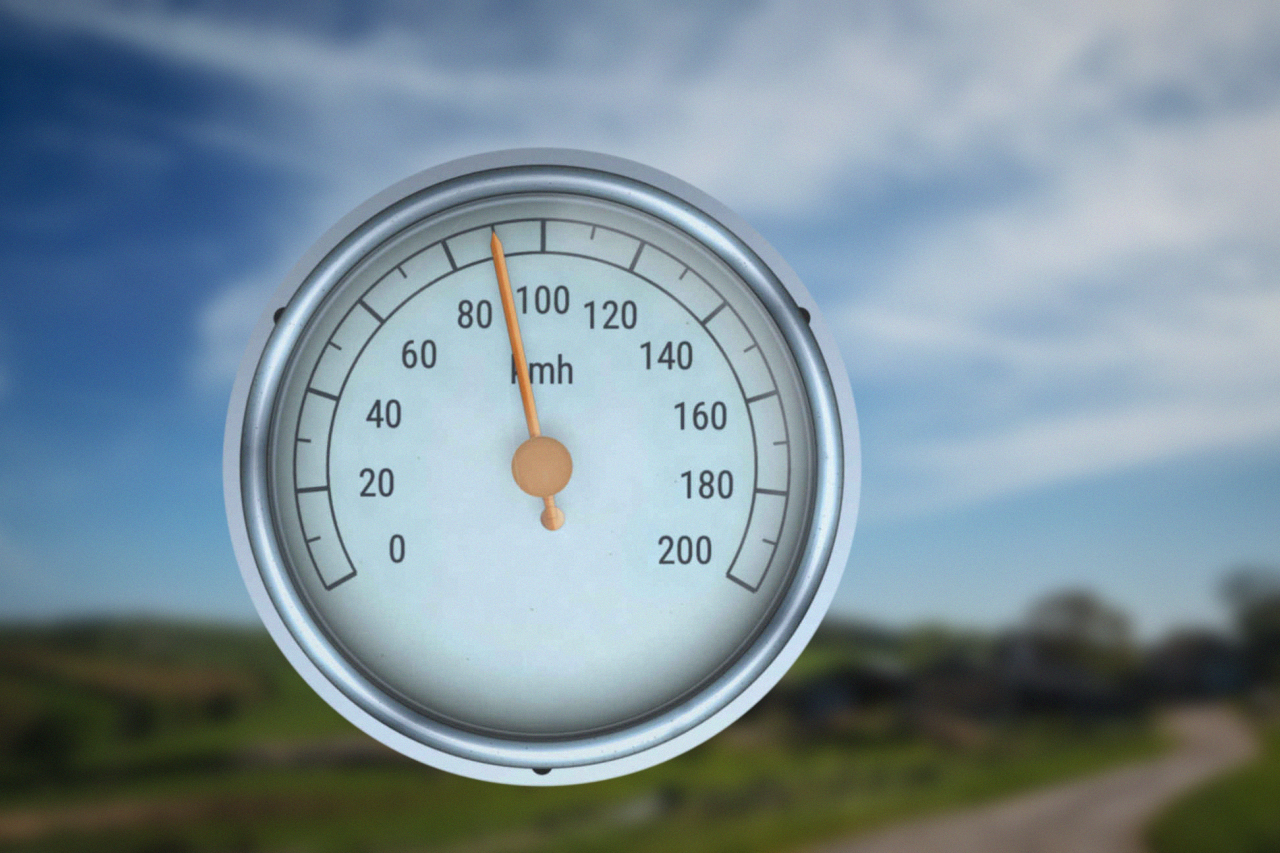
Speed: 90 km/h
